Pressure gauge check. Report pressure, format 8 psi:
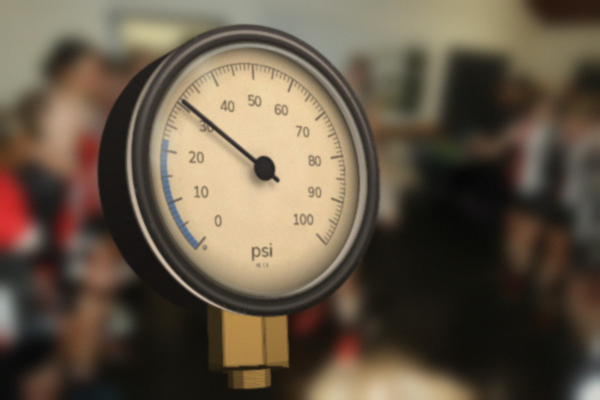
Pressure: 30 psi
